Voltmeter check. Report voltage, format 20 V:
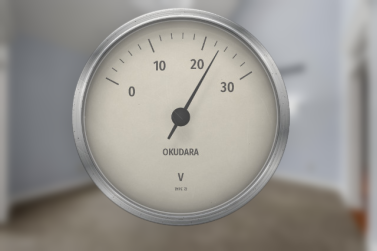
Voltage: 23 V
